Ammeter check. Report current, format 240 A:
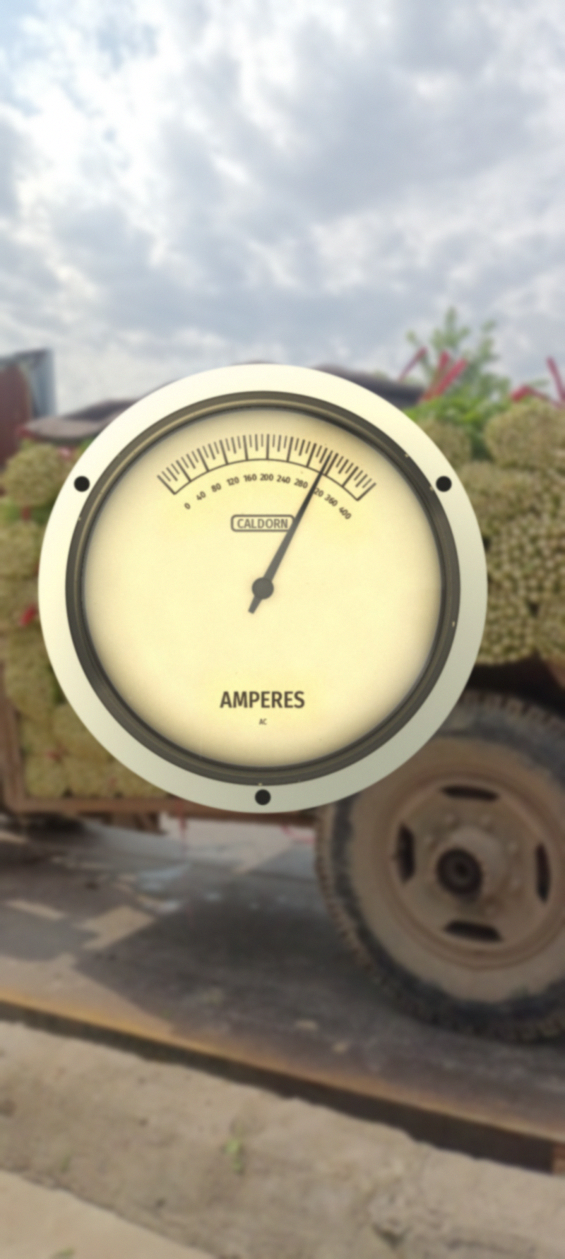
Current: 310 A
